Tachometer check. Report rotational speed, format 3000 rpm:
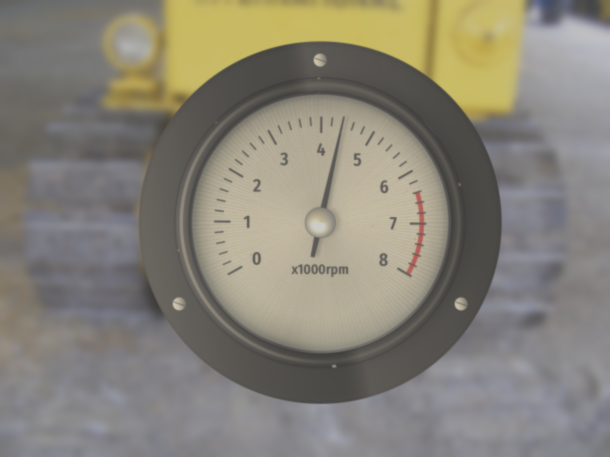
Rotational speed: 4400 rpm
